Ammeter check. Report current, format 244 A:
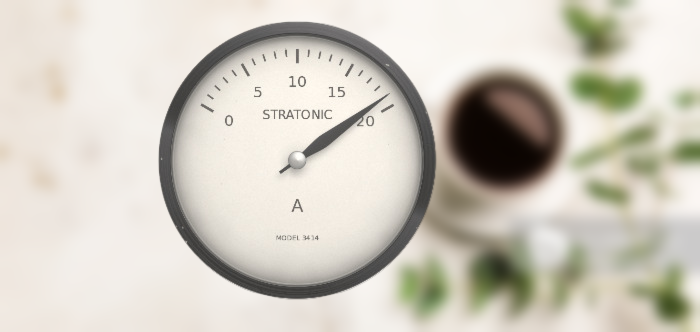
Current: 19 A
